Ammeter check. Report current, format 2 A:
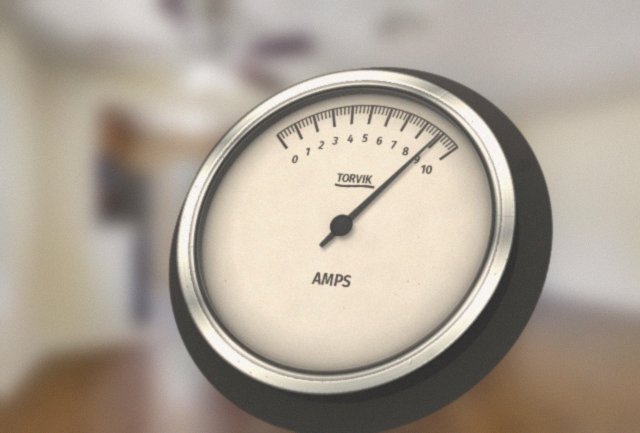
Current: 9 A
